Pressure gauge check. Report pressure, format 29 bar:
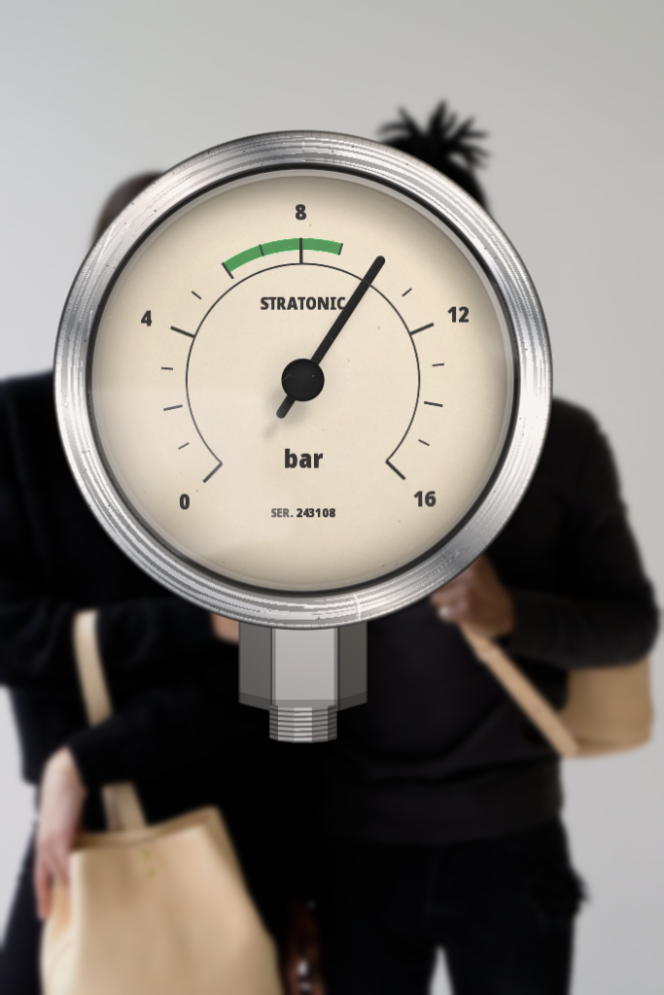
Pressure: 10 bar
